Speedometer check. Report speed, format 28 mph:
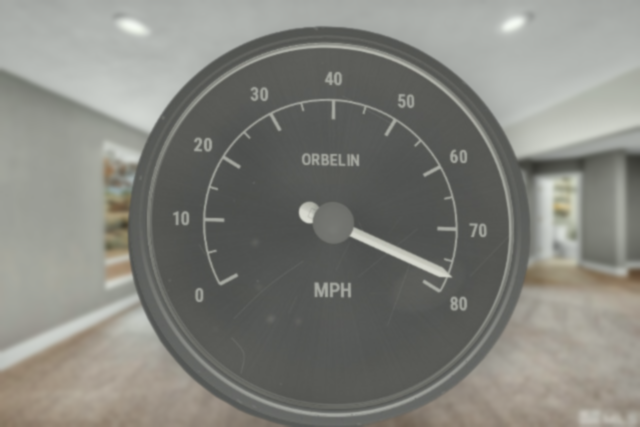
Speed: 77.5 mph
